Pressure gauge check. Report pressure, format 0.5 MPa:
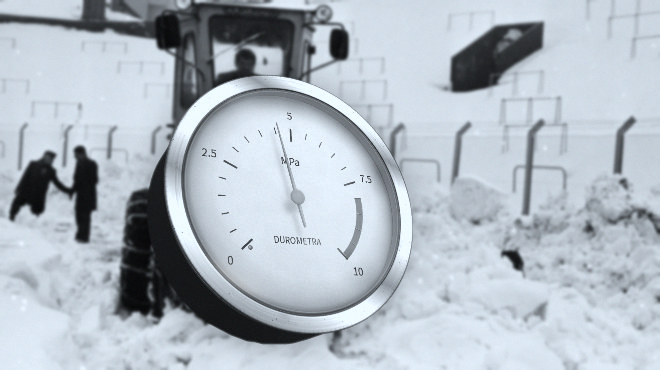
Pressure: 4.5 MPa
